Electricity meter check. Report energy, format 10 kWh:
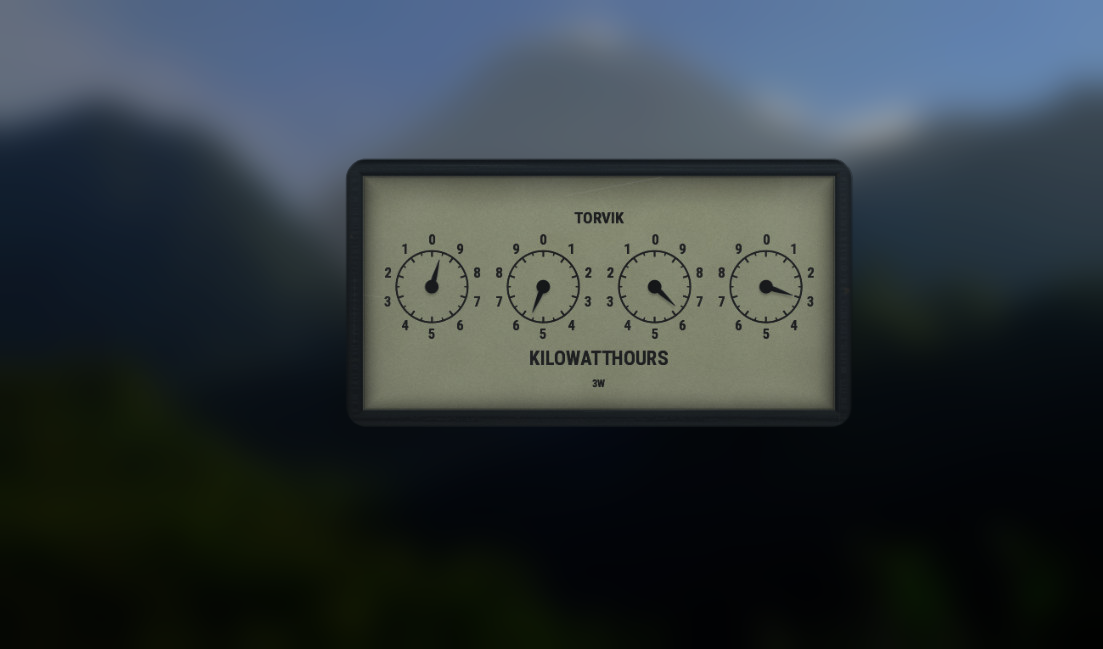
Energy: 9563 kWh
